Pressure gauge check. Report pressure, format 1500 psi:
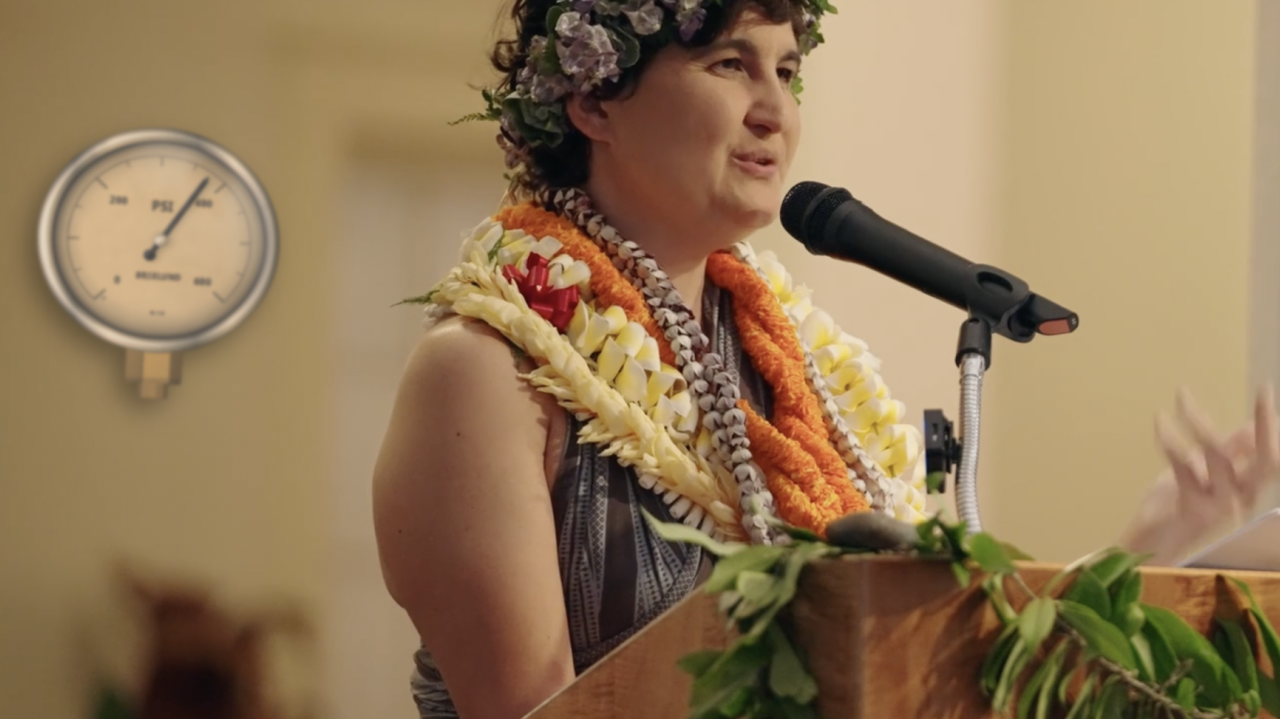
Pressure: 375 psi
